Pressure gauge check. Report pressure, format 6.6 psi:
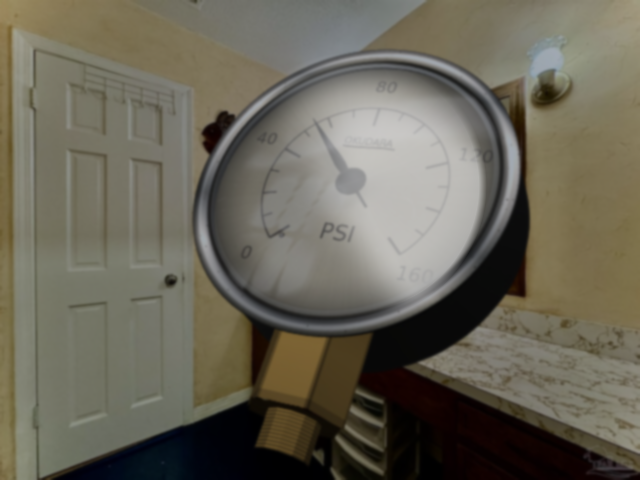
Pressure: 55 psi
